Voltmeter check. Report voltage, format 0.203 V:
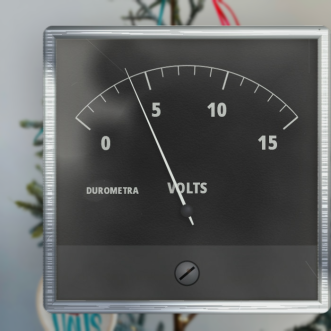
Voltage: 4 V
